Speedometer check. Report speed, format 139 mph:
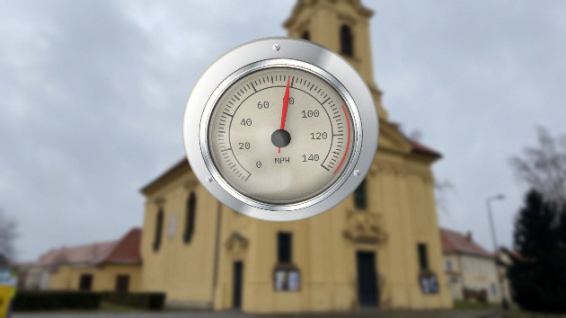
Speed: 78 mph
